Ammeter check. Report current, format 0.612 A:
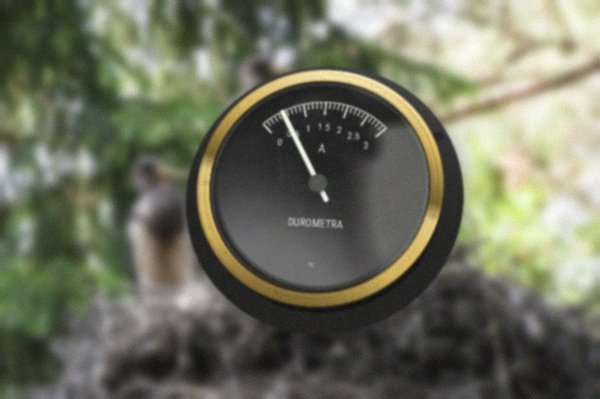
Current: 0.5 A
